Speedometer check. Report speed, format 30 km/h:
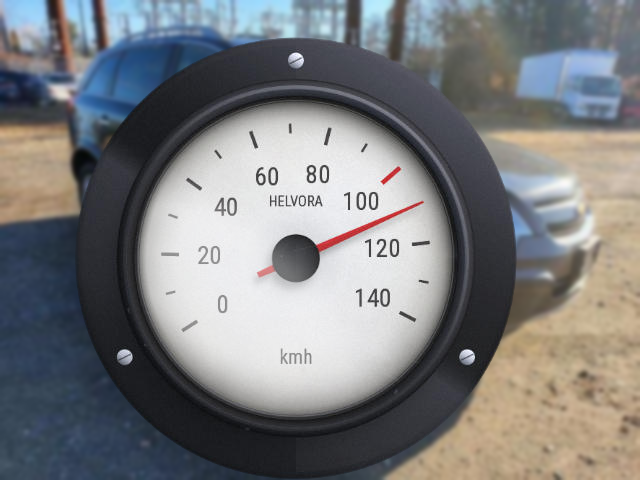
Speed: 110 km/h
